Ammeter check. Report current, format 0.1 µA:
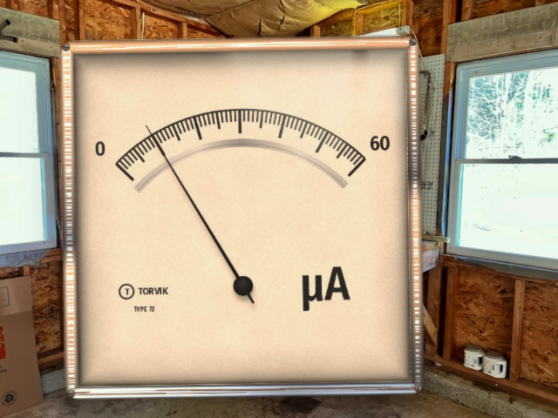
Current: 10 µA
